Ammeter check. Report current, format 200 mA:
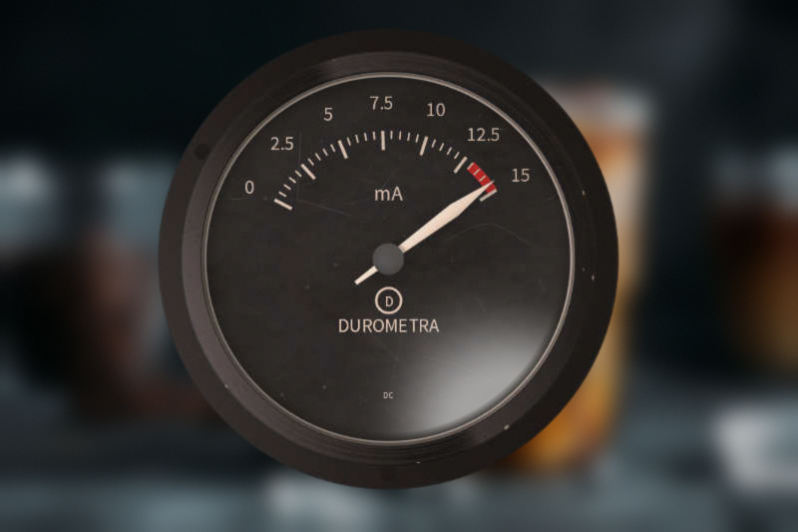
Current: 14.5 mA
